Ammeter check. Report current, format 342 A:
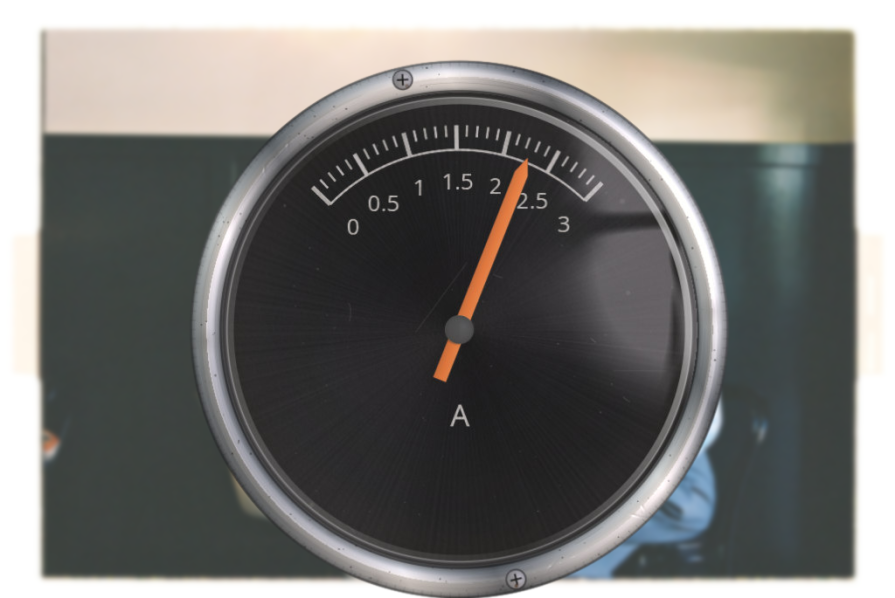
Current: 2.25 A
